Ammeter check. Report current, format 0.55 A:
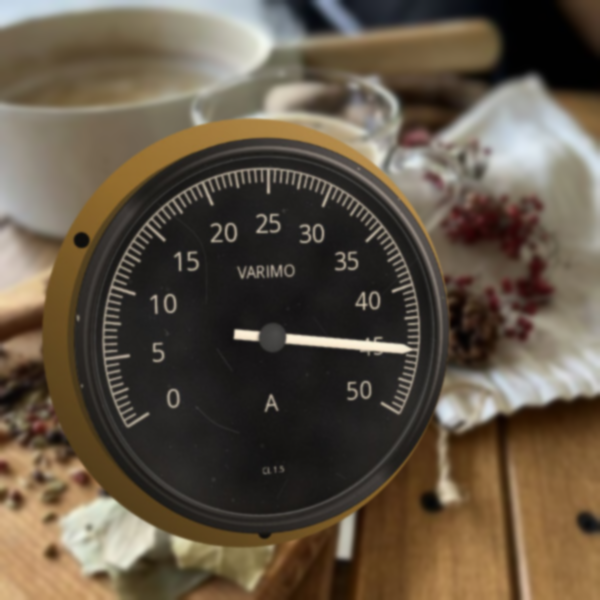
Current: 45 A
